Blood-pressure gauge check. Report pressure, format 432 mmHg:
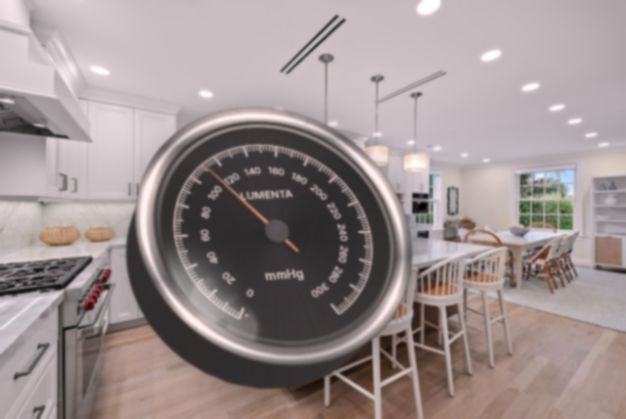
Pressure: 110 mmHg
